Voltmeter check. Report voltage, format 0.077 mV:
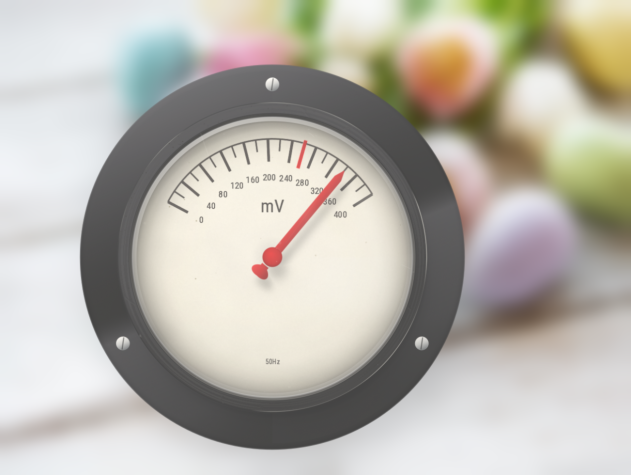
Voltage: 340 mV
